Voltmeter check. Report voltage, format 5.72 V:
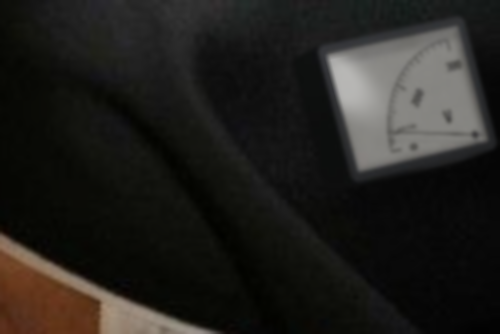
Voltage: 100 V
